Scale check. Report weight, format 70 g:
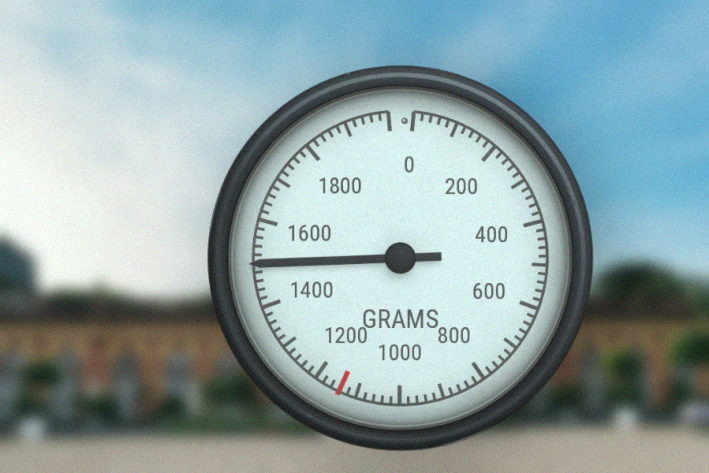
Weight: 1500 g
